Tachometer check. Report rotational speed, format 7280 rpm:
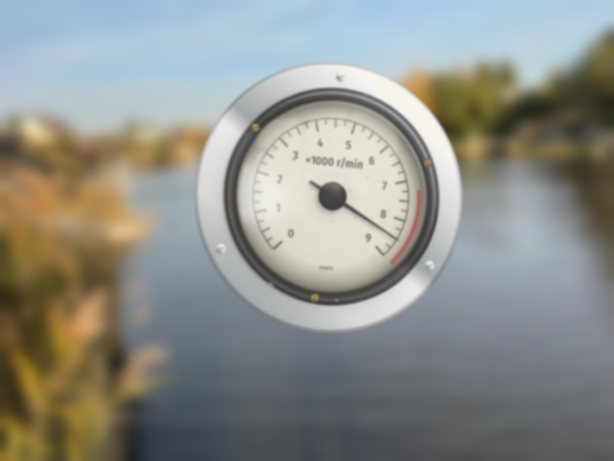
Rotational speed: 8500 rpm
